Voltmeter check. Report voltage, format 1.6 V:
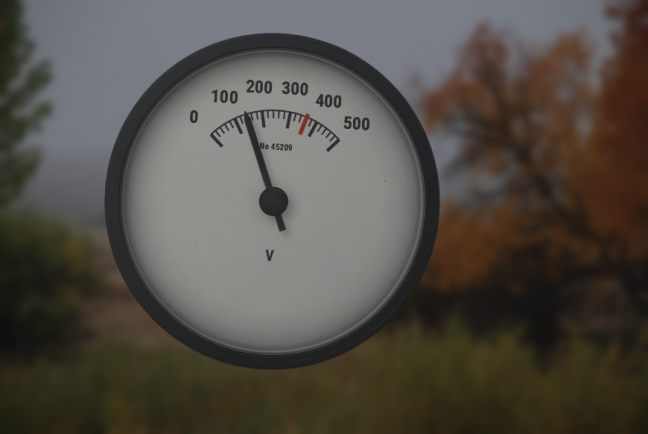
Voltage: 140 V
